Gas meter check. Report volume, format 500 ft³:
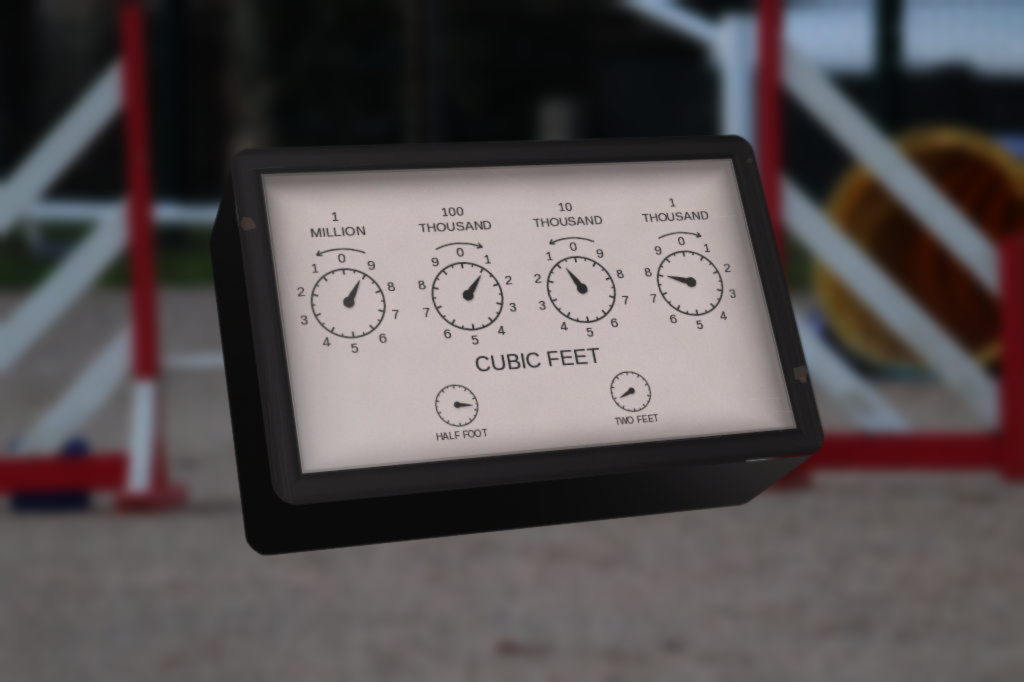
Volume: 910800 ft³
